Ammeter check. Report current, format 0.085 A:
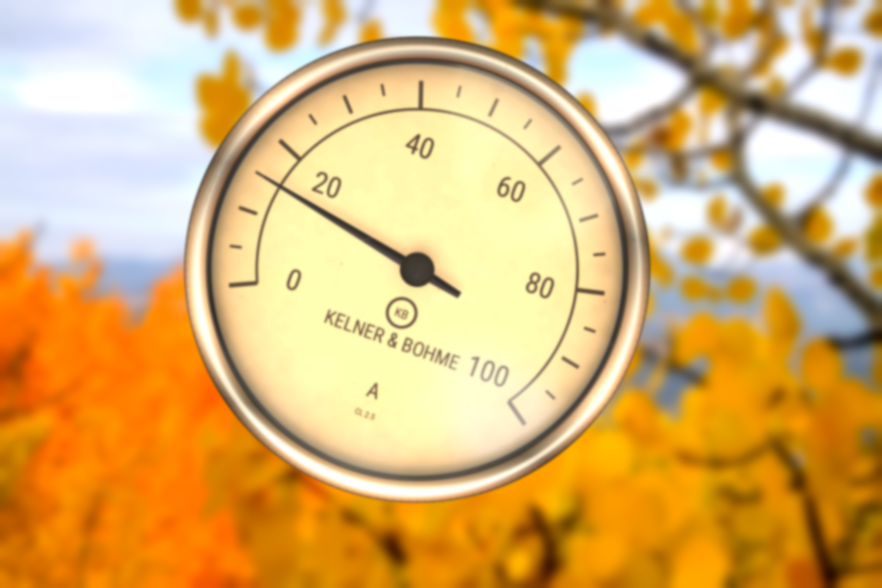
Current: 15 A
